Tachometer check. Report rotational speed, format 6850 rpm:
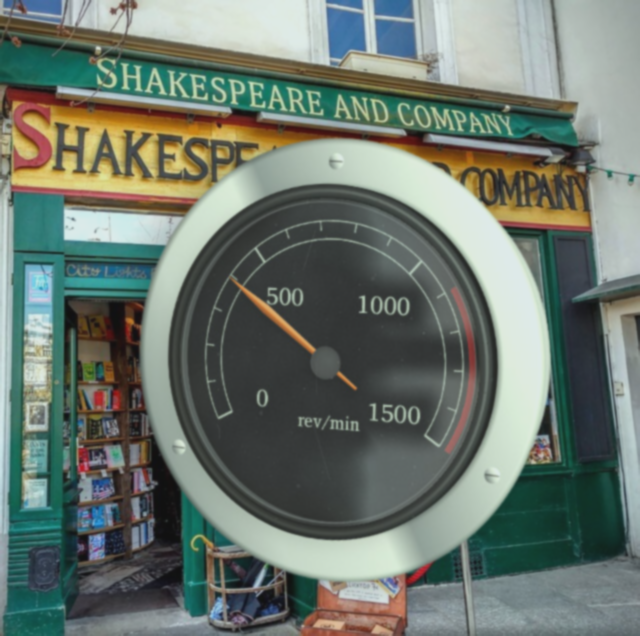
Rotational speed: 400 rpm
